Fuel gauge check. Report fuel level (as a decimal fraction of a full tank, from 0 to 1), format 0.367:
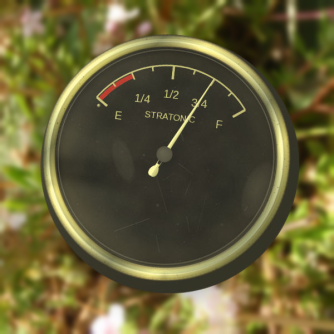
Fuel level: 0.75
